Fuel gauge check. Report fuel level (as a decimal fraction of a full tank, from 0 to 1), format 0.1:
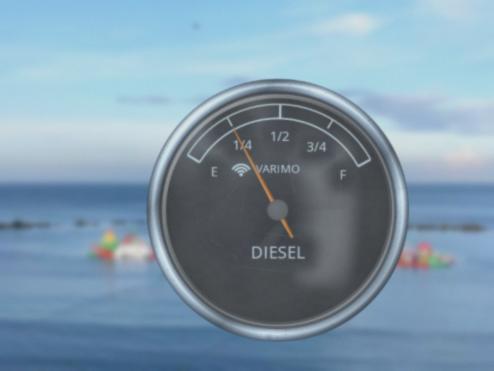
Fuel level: 0.25
